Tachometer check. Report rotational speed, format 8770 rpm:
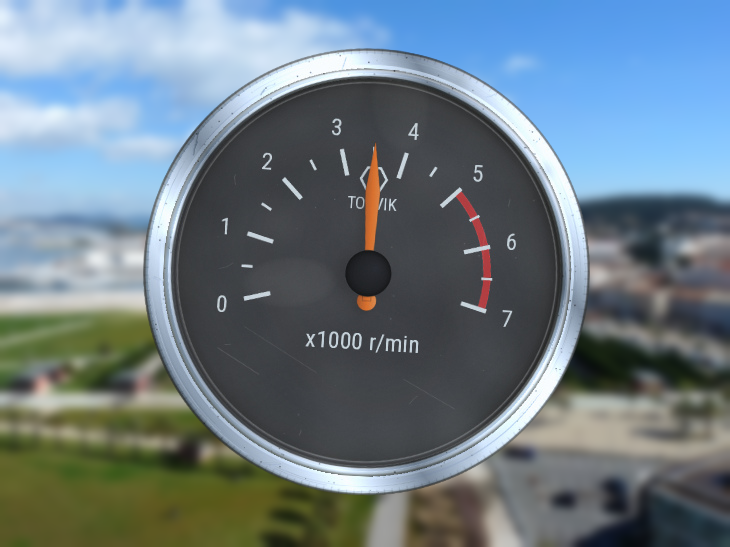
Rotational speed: 3500 rpm
